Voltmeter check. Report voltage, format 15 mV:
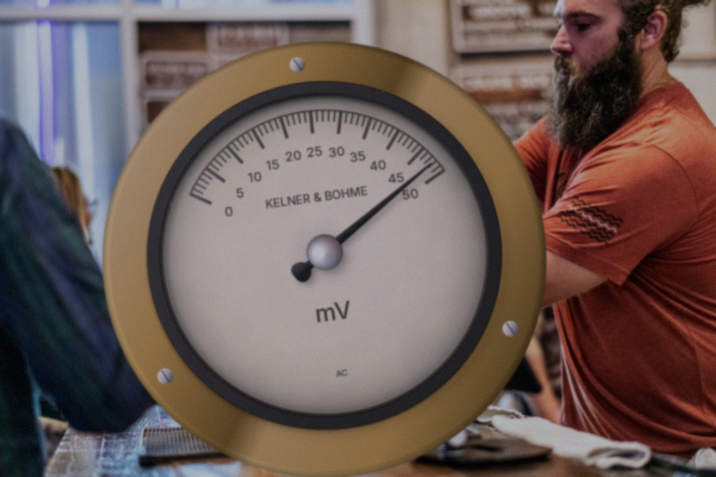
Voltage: 48 mV
